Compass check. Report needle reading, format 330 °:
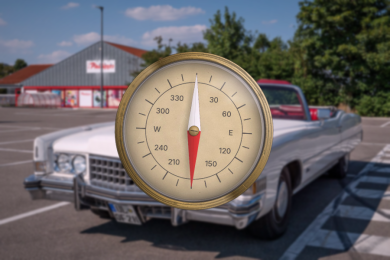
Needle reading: 180 °
